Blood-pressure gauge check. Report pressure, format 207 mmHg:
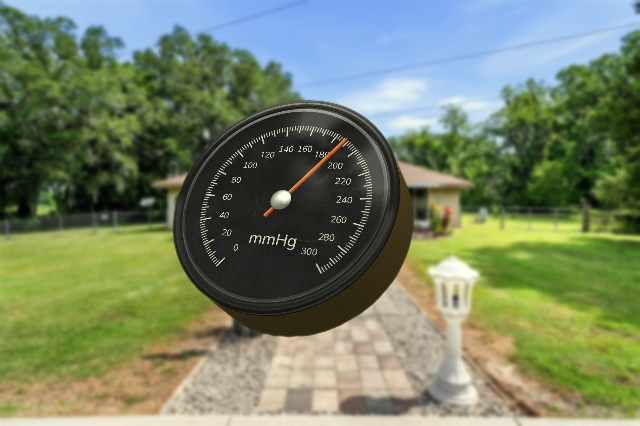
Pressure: 190 mmHg
